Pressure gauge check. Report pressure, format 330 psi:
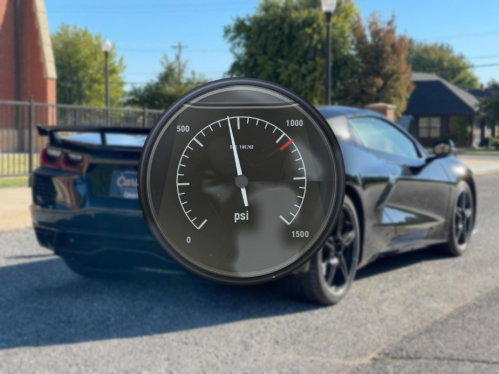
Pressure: 700 psi
